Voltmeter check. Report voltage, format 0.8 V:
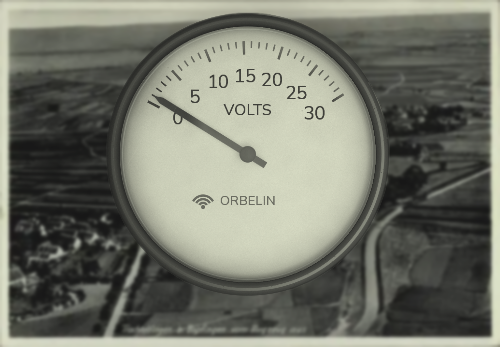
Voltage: 1 V
